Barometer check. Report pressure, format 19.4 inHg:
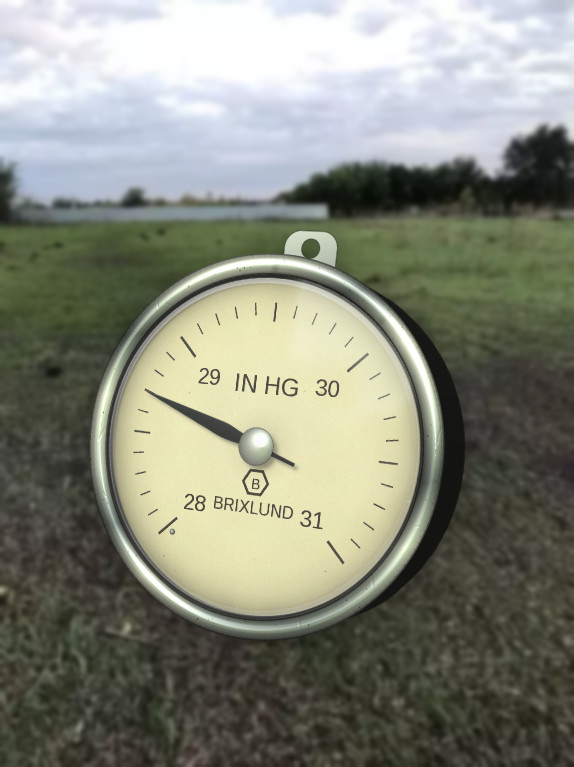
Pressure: 28.7 inHg
